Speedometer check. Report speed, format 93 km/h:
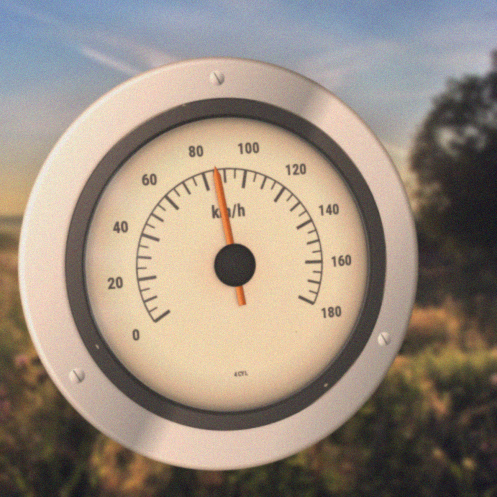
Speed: 85 km/h
